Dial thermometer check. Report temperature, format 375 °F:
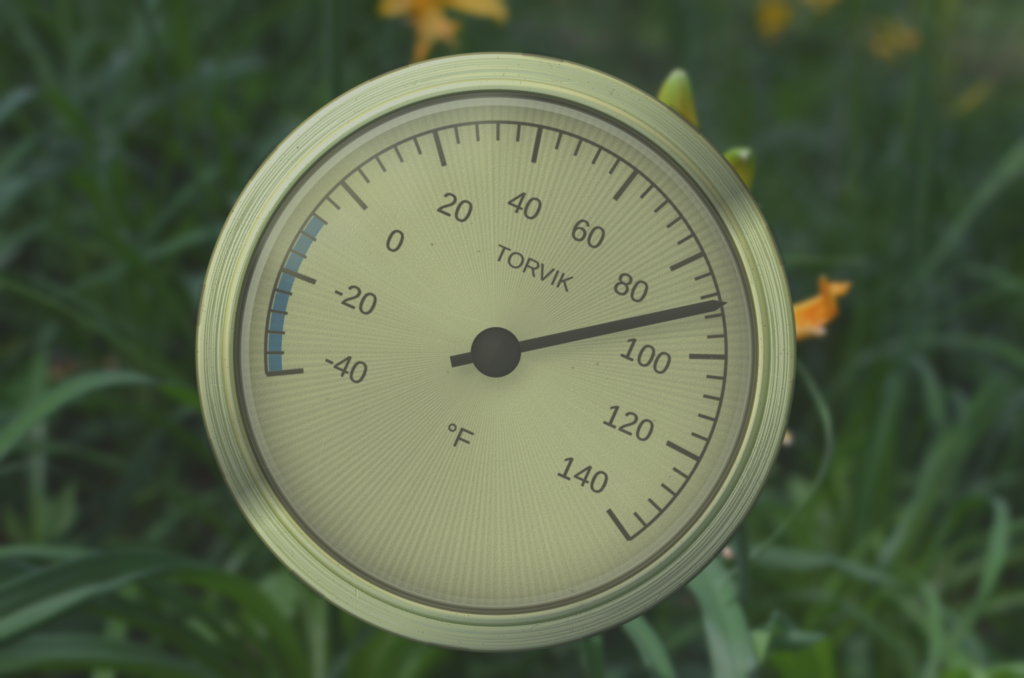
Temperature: 90 °F
